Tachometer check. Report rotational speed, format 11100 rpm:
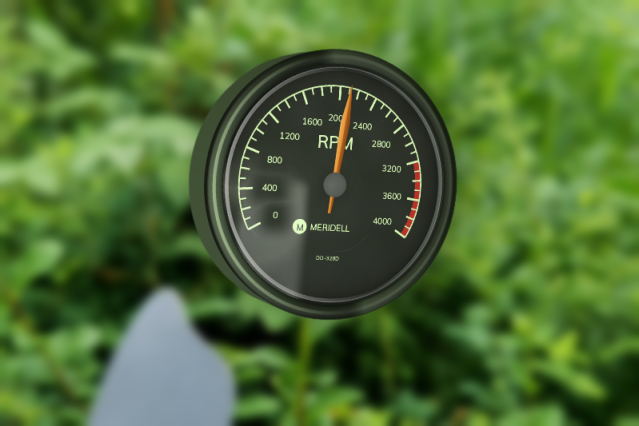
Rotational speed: 2100 rpm
